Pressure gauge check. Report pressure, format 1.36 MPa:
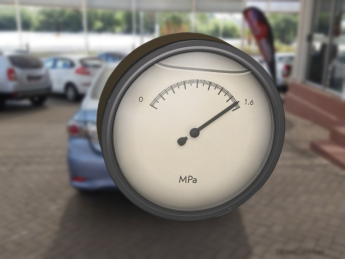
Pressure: 1.5 MPa
